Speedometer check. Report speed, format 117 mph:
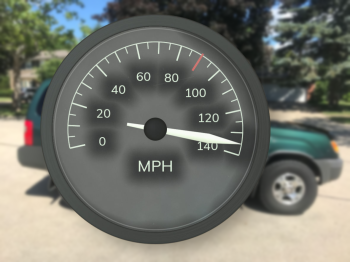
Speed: 135 mph
